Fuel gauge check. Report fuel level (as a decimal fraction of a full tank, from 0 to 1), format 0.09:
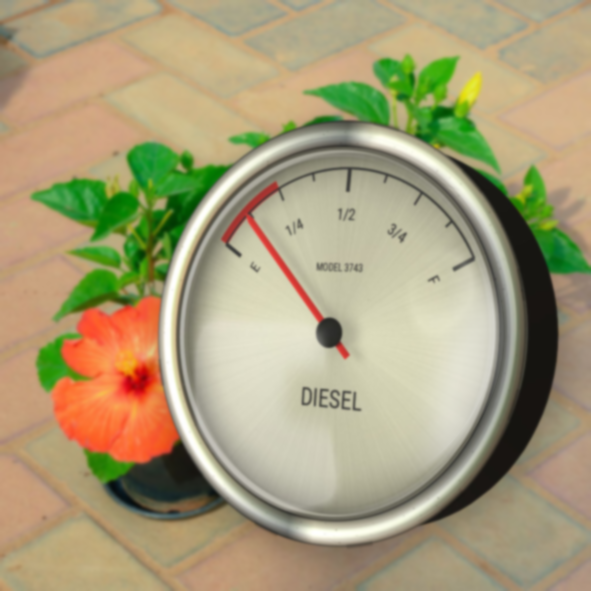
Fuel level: 0.125
